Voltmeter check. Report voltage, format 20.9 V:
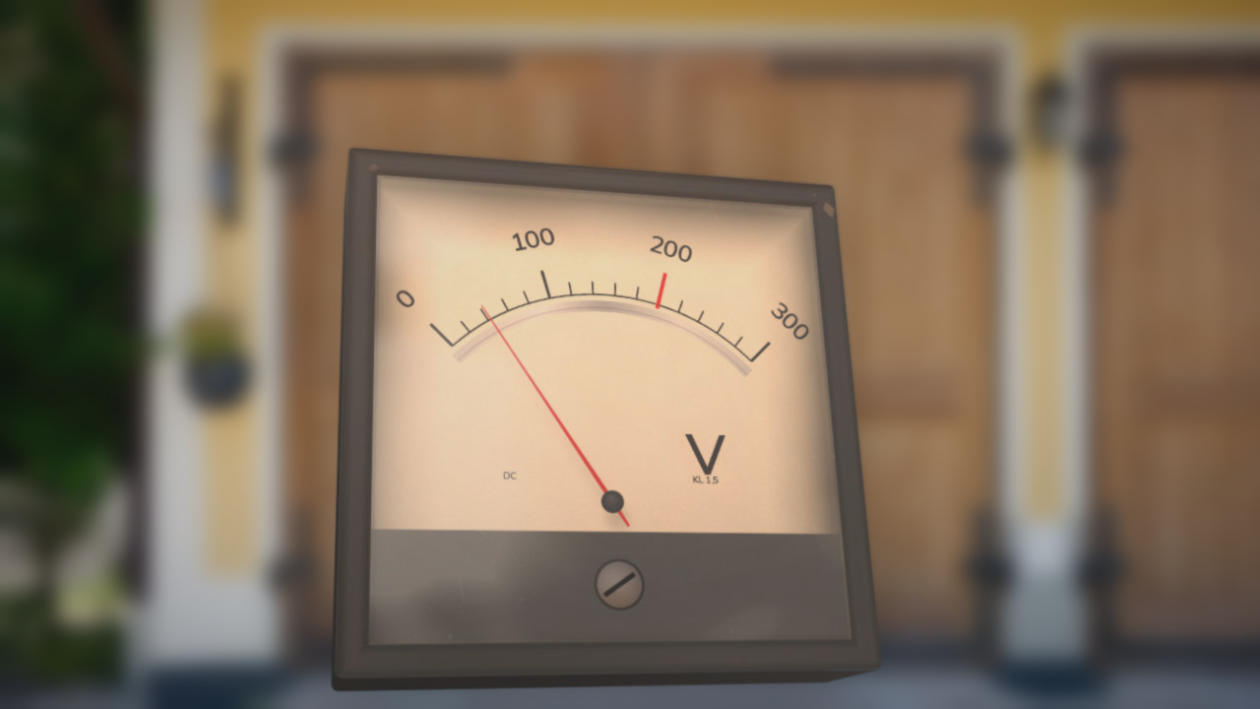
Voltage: 40 V
